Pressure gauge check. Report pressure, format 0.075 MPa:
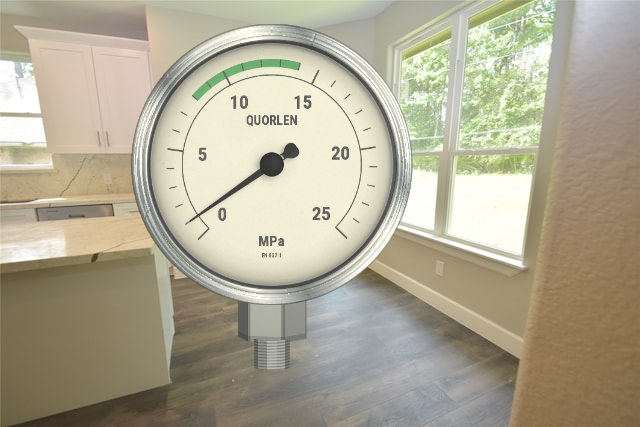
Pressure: 1 MPa
